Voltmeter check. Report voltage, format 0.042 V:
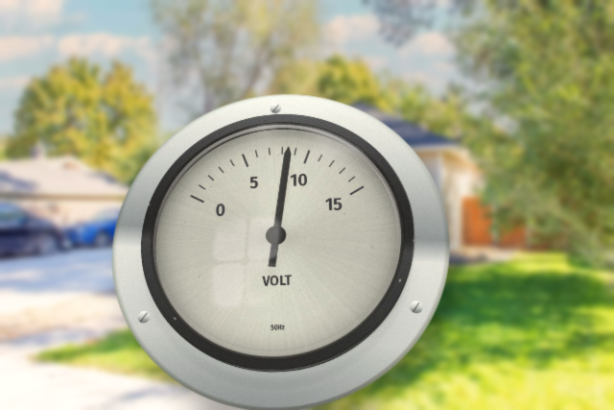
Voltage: 8.5 V
